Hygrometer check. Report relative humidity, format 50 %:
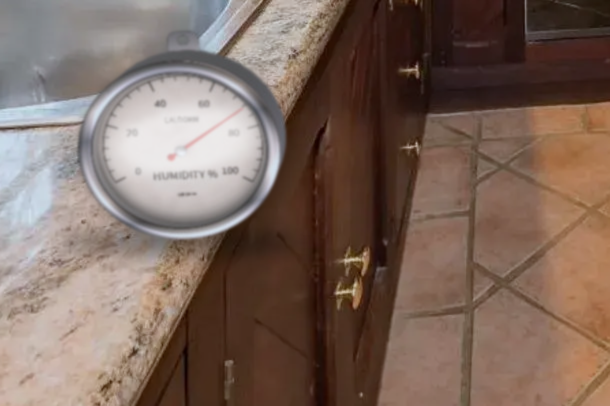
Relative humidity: 72 %
